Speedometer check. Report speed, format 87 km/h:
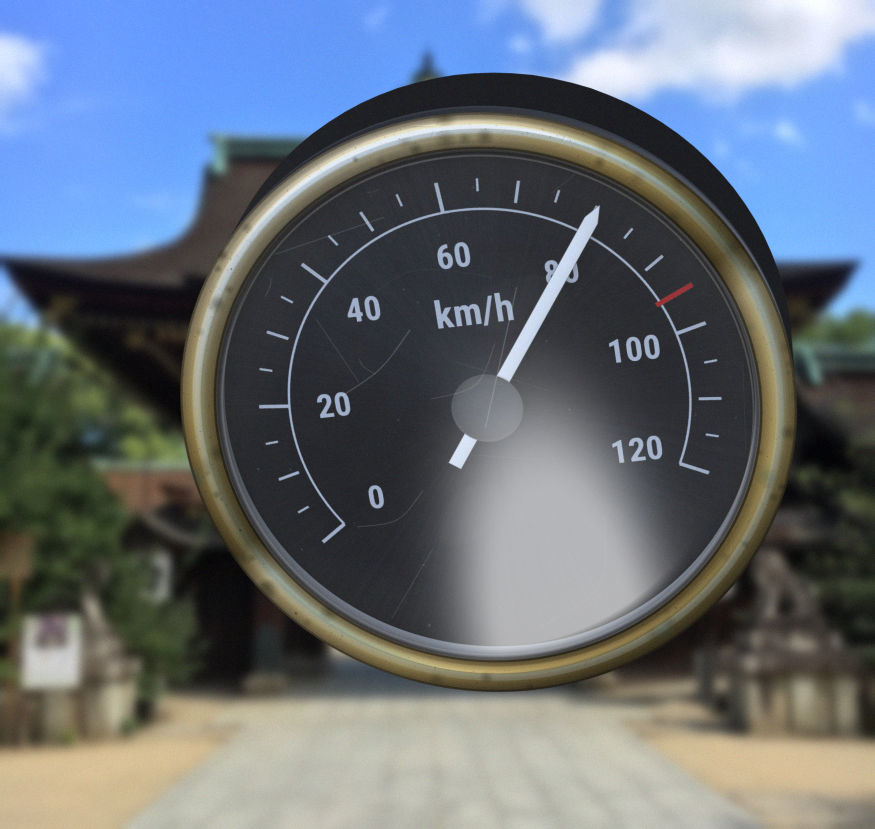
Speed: 80 km/h
